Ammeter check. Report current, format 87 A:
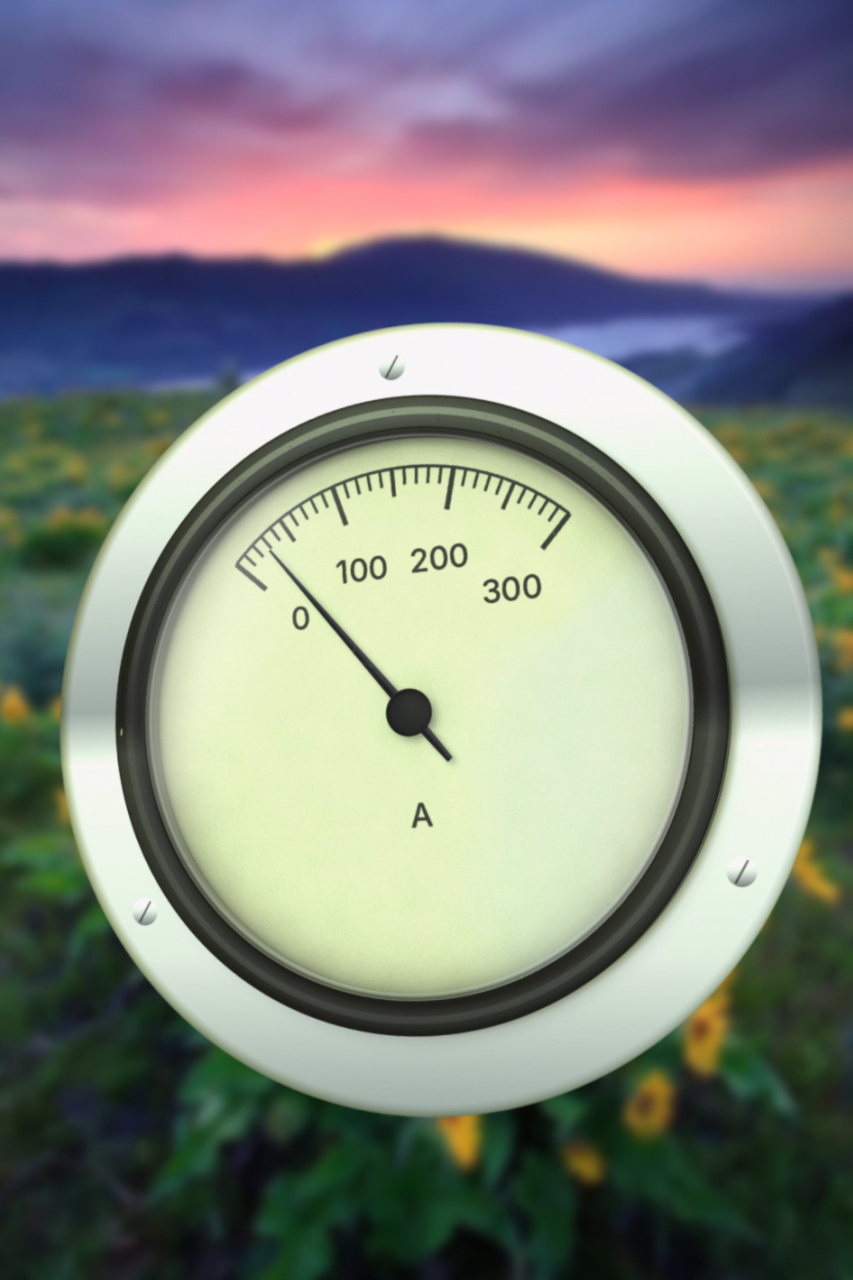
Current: 30 A
